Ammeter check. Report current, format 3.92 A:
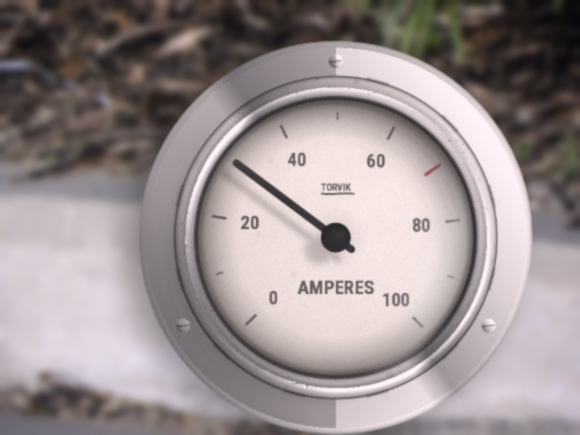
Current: 30 A
